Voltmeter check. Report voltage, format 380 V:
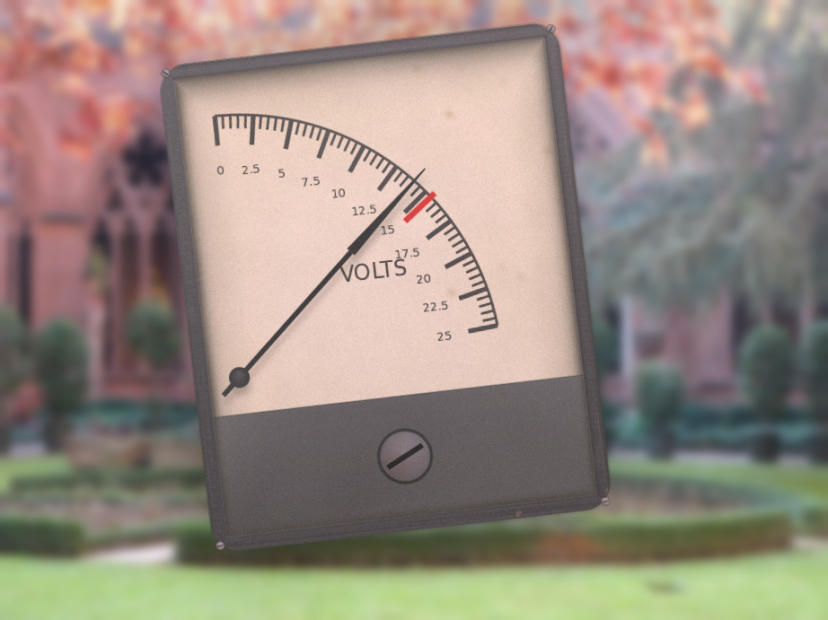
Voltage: 14 V
